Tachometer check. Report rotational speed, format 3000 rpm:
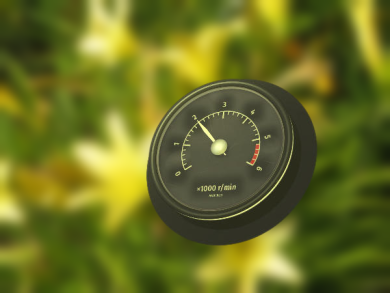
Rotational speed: 2000 rpm
